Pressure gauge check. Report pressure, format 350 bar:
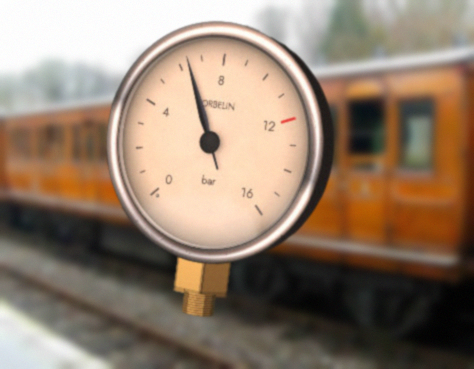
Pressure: 6.5 bar
